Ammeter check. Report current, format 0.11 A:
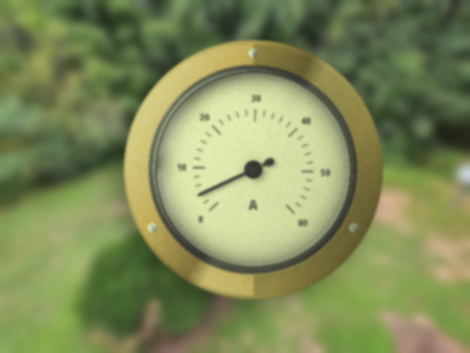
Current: 4 A
